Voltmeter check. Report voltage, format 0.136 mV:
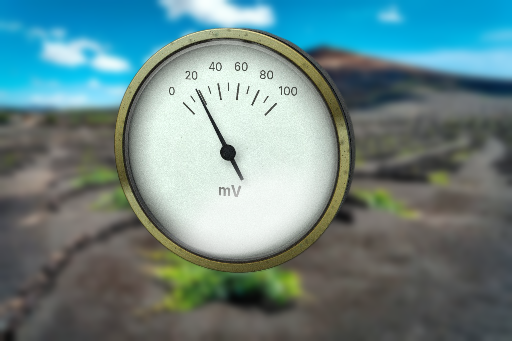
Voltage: 20 mV
